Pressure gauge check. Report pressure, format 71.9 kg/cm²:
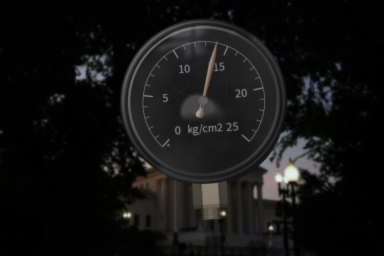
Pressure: 14 kg/cm²
